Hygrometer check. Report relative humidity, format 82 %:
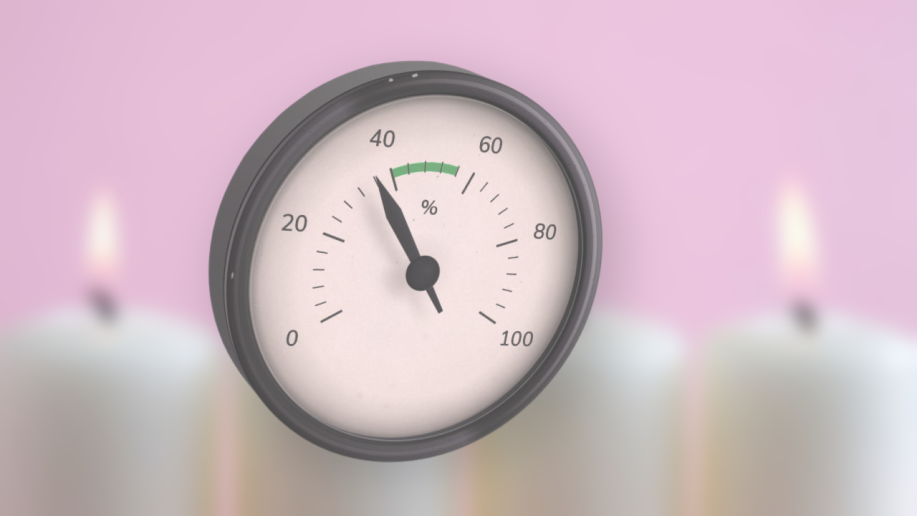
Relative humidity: 36 %
